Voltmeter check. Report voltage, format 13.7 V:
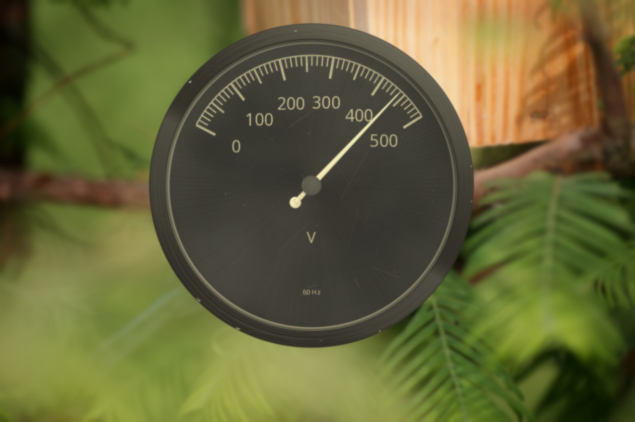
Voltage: 440 V
